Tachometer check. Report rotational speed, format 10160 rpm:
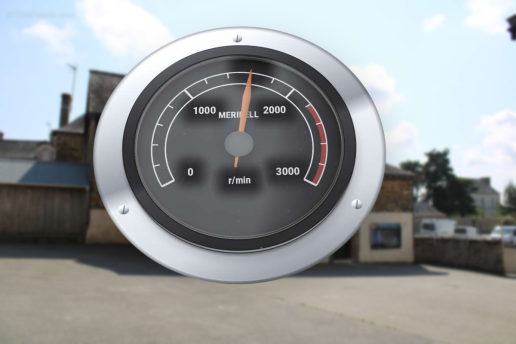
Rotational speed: 1600 rpm
